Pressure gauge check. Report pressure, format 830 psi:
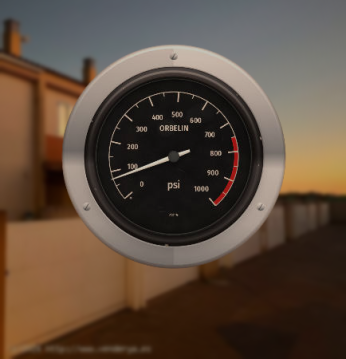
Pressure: 75 psi
